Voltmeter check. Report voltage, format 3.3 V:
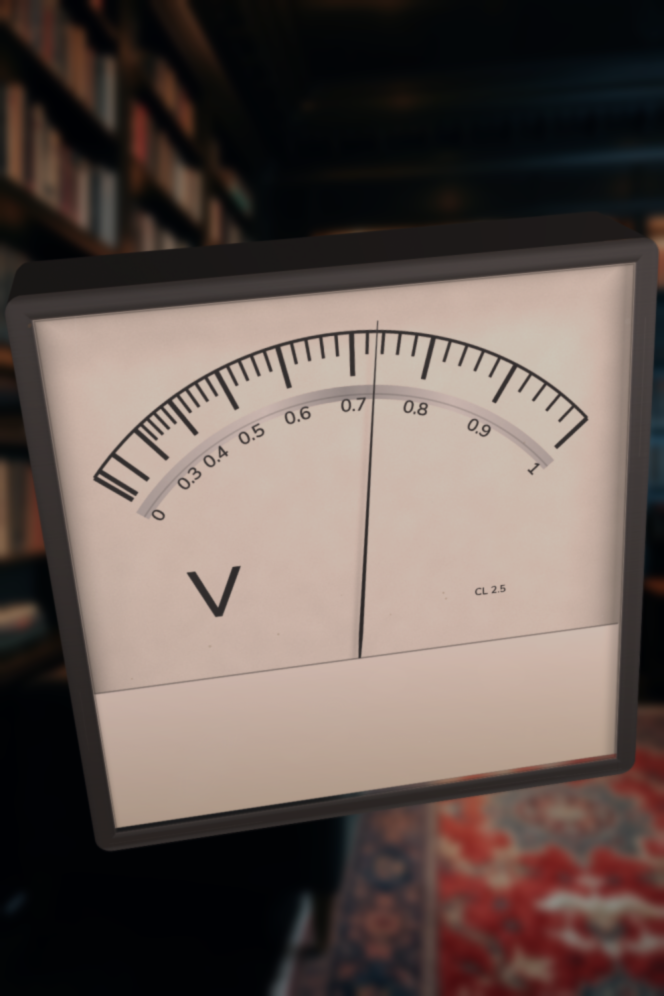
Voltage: 0.73 V
